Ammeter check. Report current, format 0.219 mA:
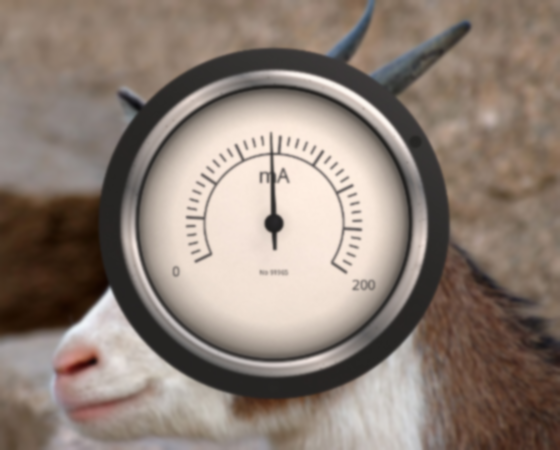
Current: 95 mA
